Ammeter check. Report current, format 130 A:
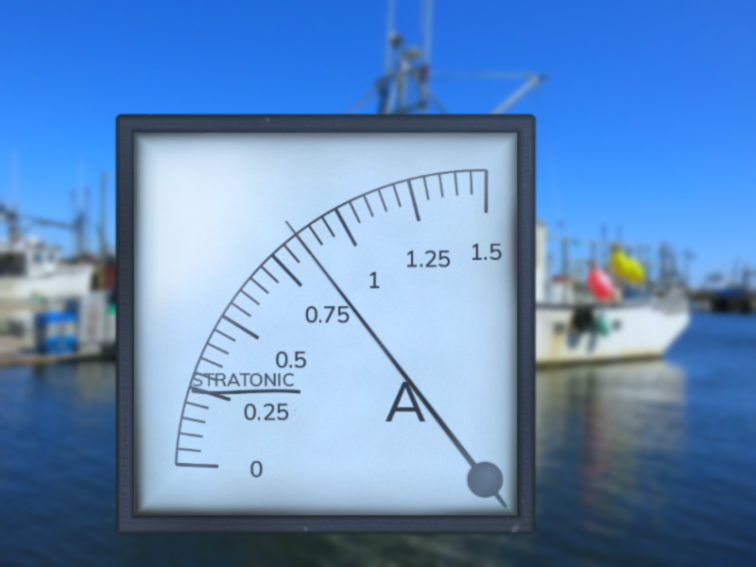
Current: 0.85 A
